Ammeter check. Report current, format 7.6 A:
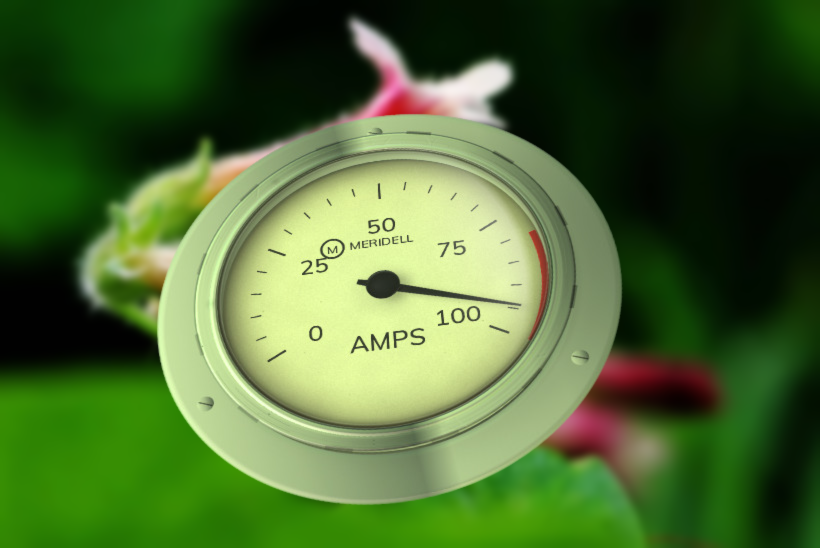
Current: 95 A
